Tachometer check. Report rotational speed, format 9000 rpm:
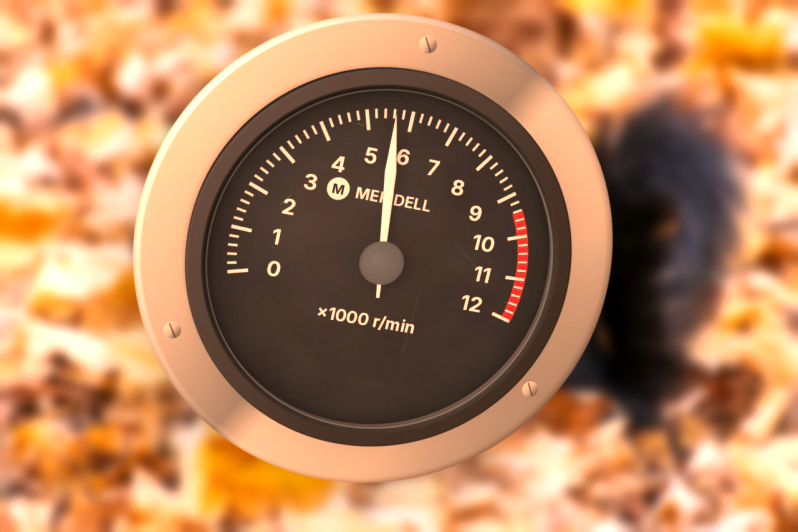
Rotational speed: 5600 rpm
